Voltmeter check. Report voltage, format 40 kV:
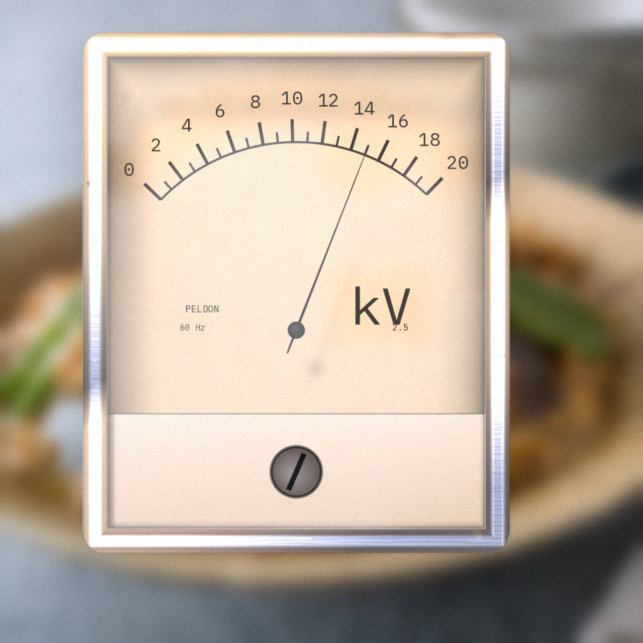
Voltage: 15 kV
